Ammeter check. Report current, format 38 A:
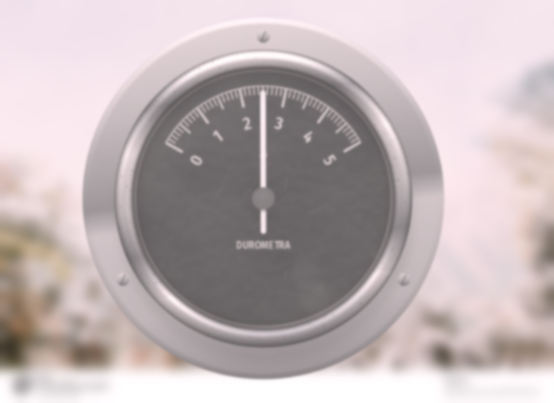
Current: 2.5 A
